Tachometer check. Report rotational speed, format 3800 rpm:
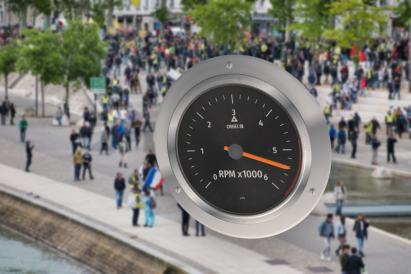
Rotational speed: 5400 rpm
